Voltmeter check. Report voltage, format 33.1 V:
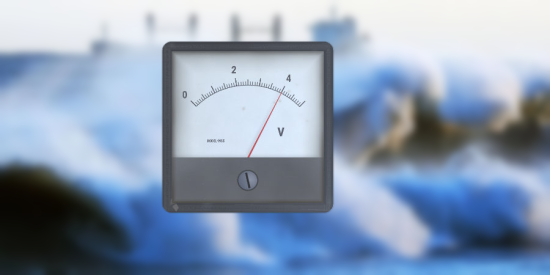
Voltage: 4 V
